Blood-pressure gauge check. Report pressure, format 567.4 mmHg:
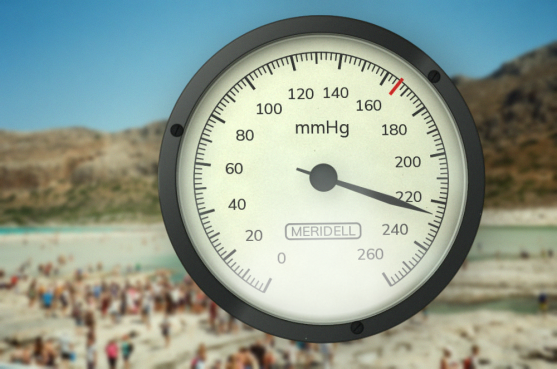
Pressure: 226 mmHg
